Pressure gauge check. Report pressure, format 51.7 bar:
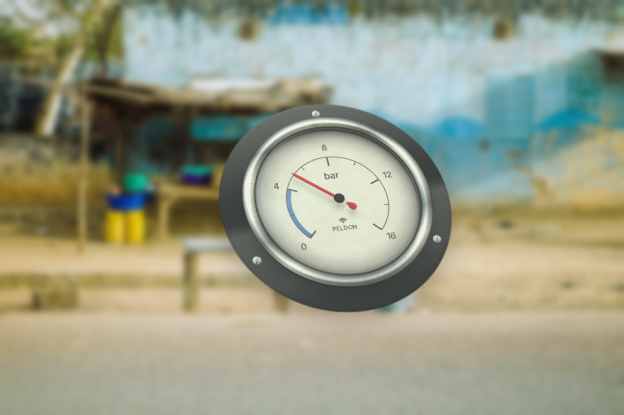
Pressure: 5 bar
